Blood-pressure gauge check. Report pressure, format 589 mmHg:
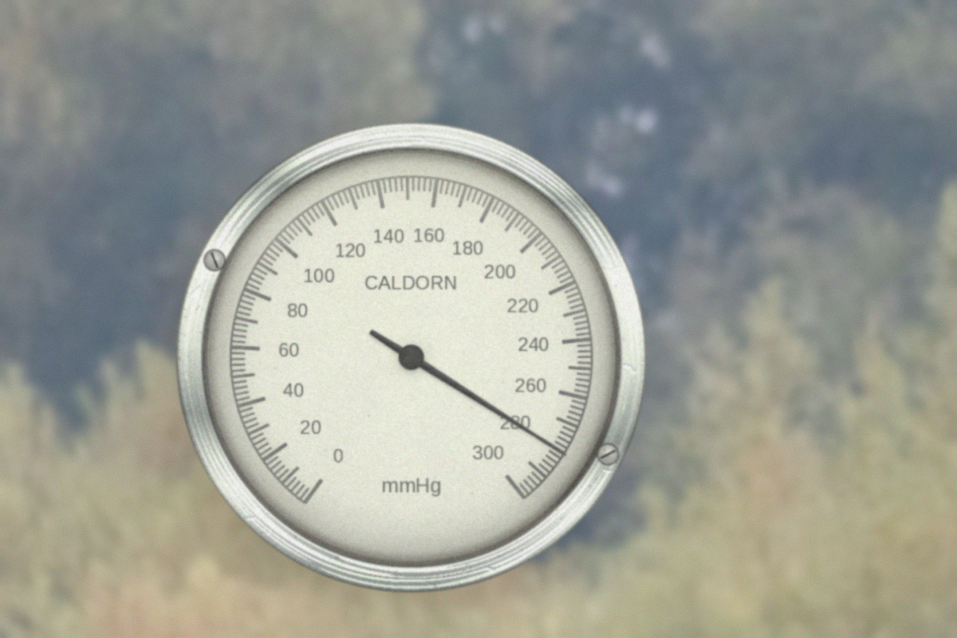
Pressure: 280 mmHg
